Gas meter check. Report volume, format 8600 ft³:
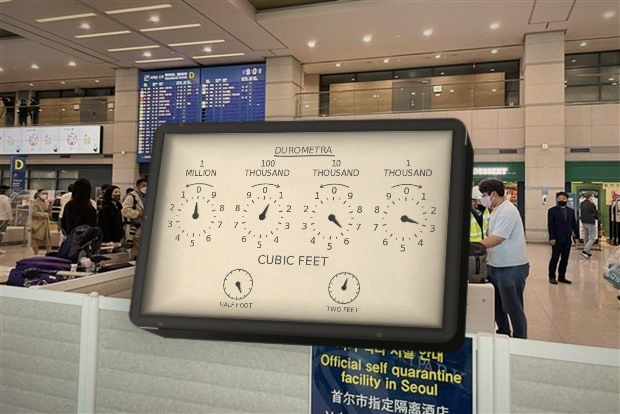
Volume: 6300 ft³
